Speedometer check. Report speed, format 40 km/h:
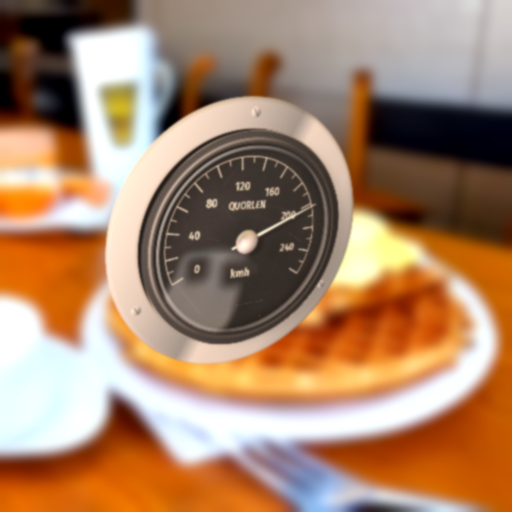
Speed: 200 km/h
